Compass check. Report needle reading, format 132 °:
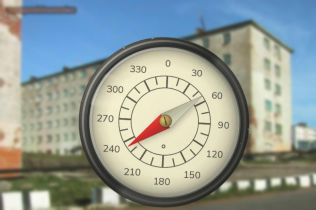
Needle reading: 232.5 °
